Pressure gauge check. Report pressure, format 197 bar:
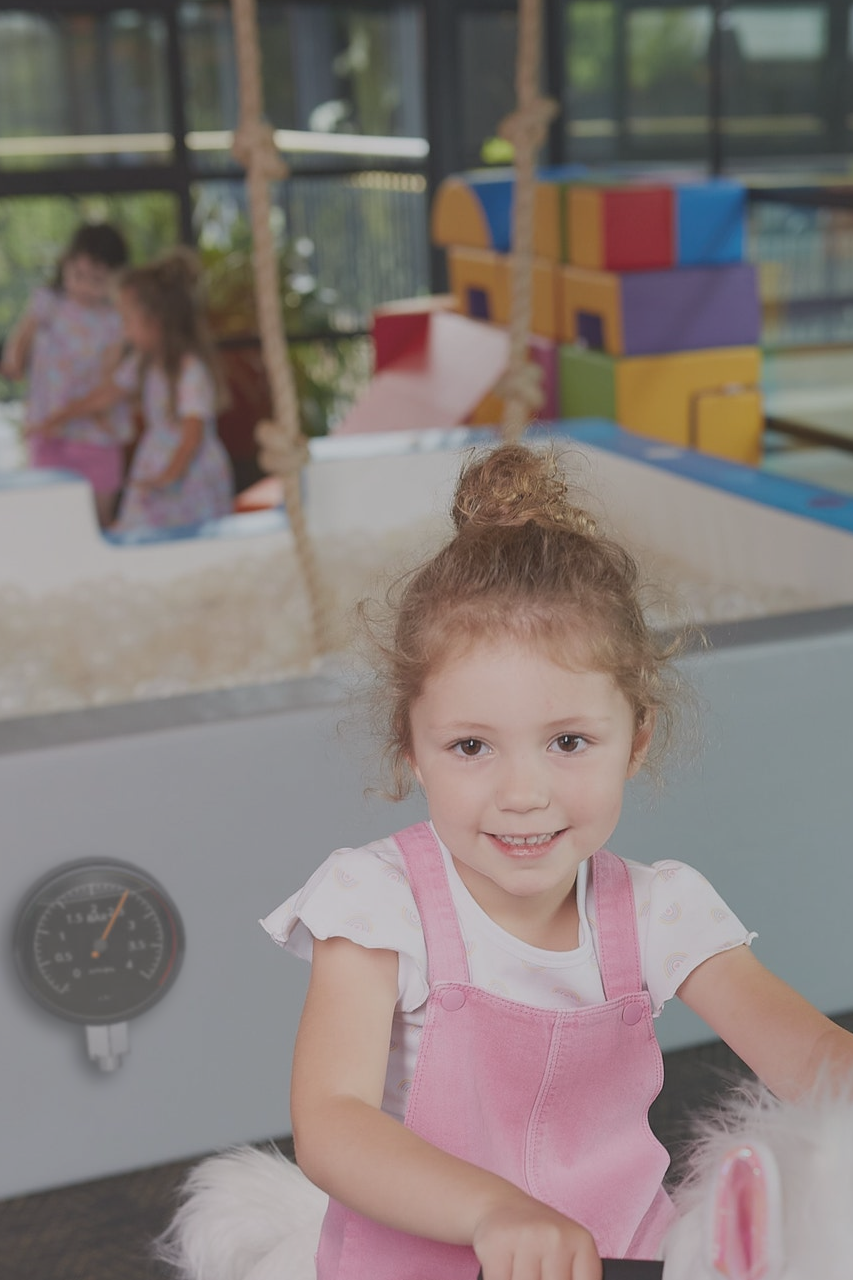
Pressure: 2.5 bar
